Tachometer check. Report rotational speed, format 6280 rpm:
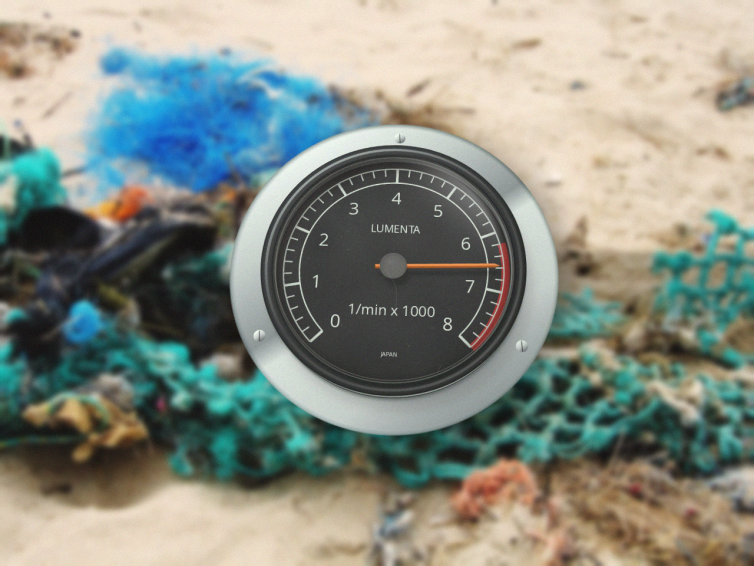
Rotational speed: 6600 rpm
